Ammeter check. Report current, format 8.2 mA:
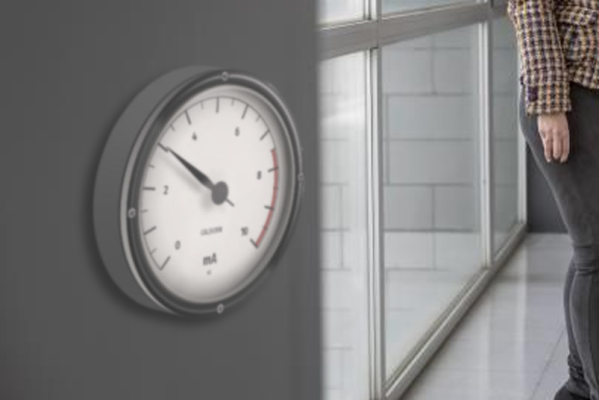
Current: 3 mA
